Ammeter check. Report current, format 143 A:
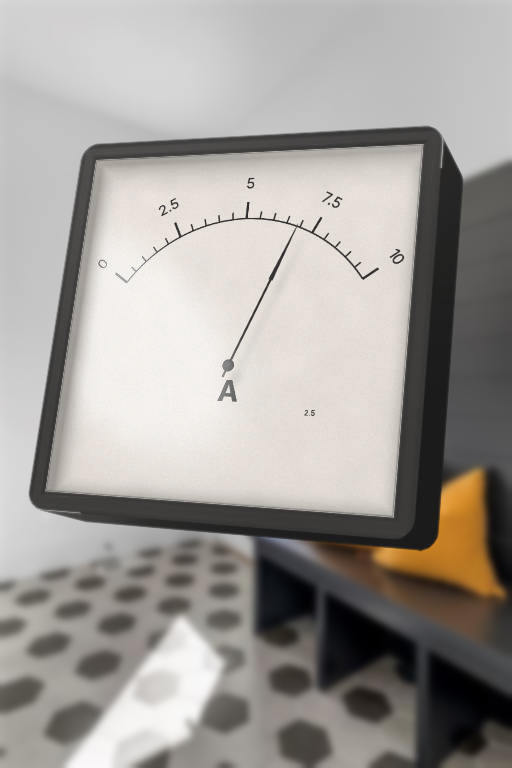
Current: 7 A
